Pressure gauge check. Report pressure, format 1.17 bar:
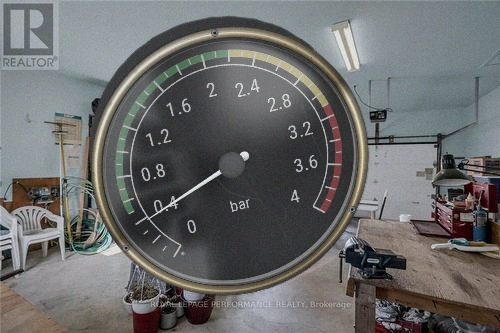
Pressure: 0.4 bar
